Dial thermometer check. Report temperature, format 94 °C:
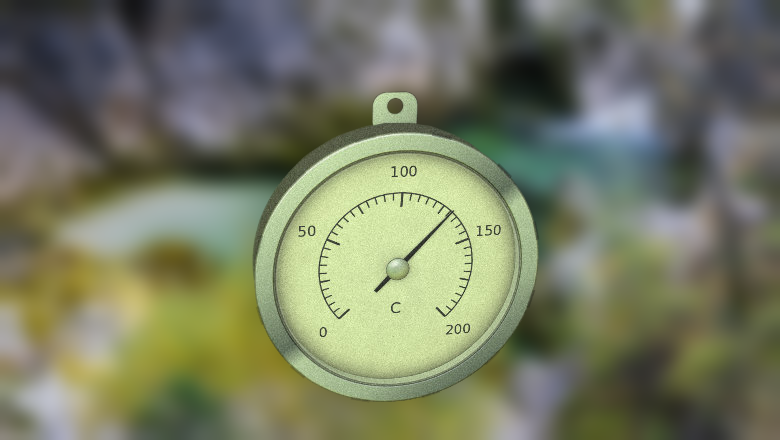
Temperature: 130 °C
